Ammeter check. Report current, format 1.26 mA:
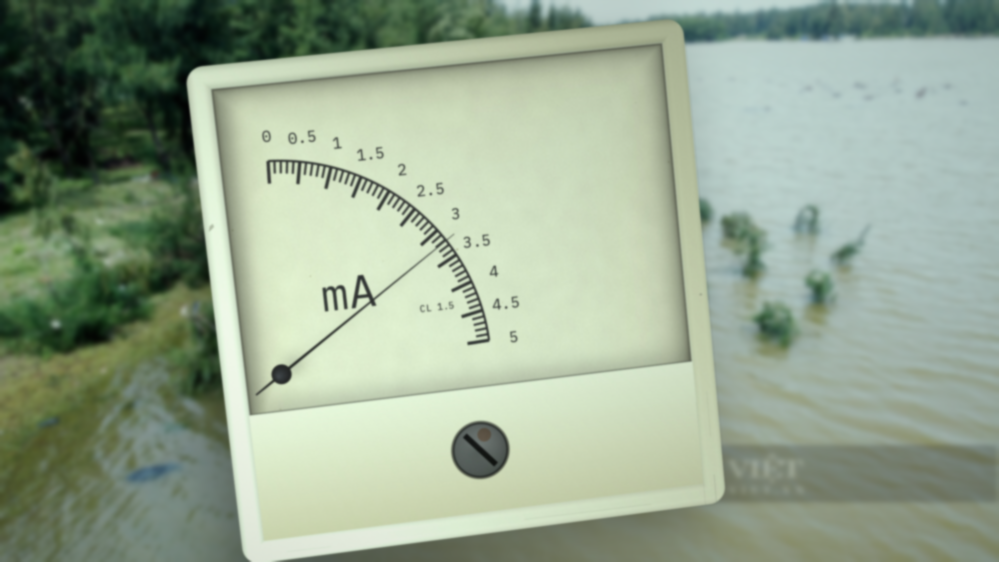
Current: 3.2 mA
